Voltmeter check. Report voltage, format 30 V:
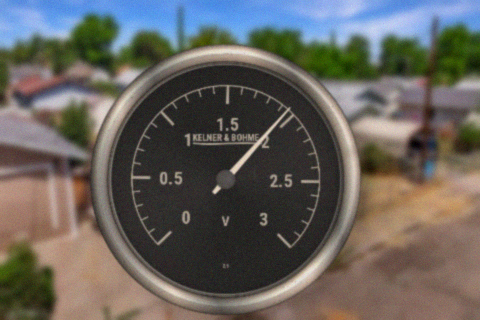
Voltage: 1.95 V
